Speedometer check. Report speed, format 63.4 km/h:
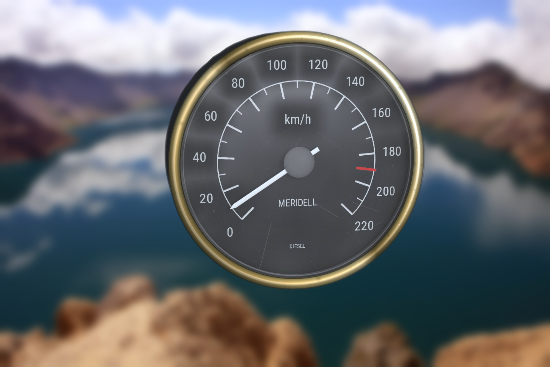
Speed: 10 km/h
